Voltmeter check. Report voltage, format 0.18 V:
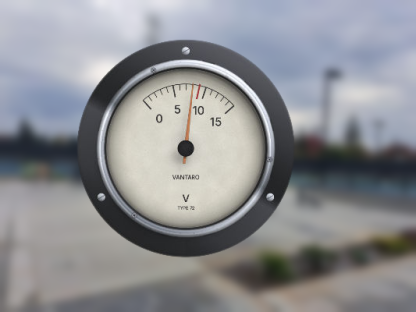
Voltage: 8 V
